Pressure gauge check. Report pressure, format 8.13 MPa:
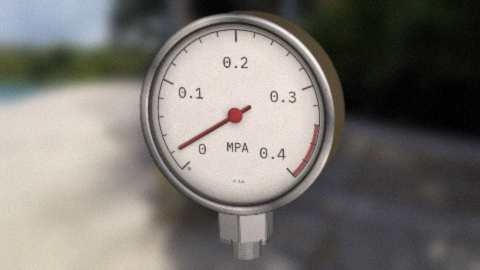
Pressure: 0.02 MPa
